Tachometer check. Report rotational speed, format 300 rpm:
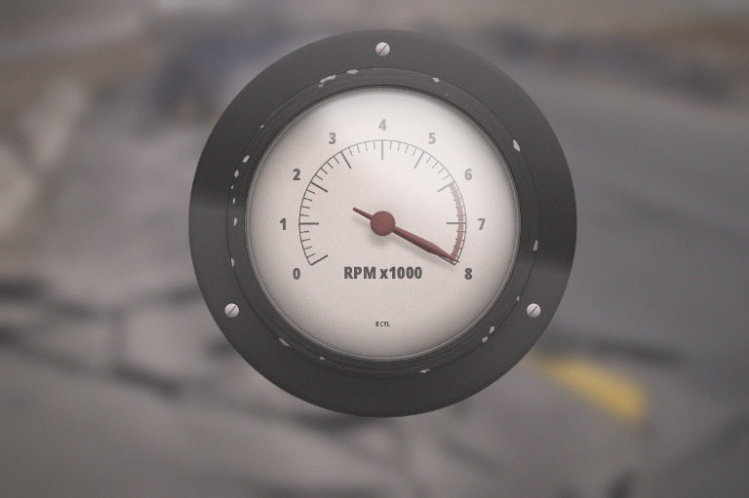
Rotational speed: 7900 rpm
